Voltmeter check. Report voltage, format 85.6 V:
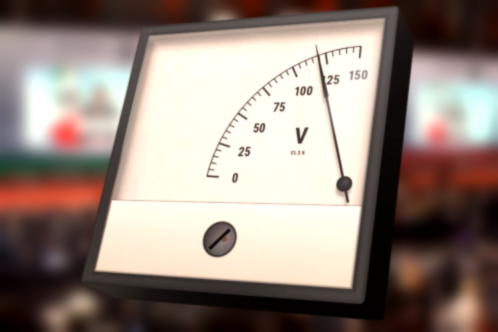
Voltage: 120 V
